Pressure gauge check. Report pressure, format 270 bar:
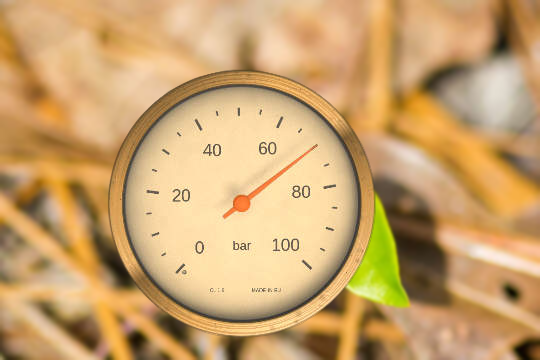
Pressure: 70 bar
